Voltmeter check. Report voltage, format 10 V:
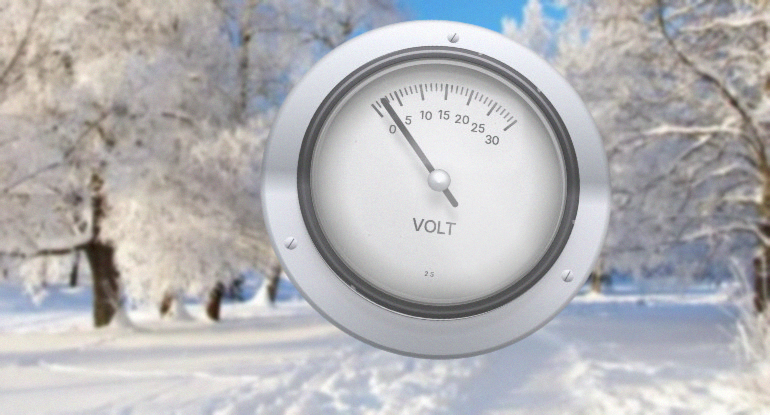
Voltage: 2 V
